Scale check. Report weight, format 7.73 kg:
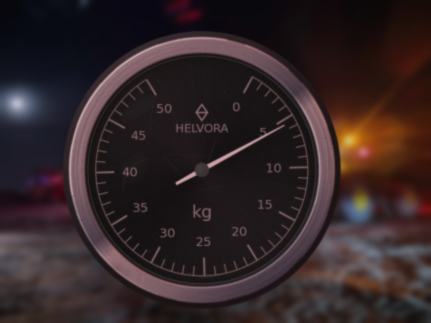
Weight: 5.5 kg
